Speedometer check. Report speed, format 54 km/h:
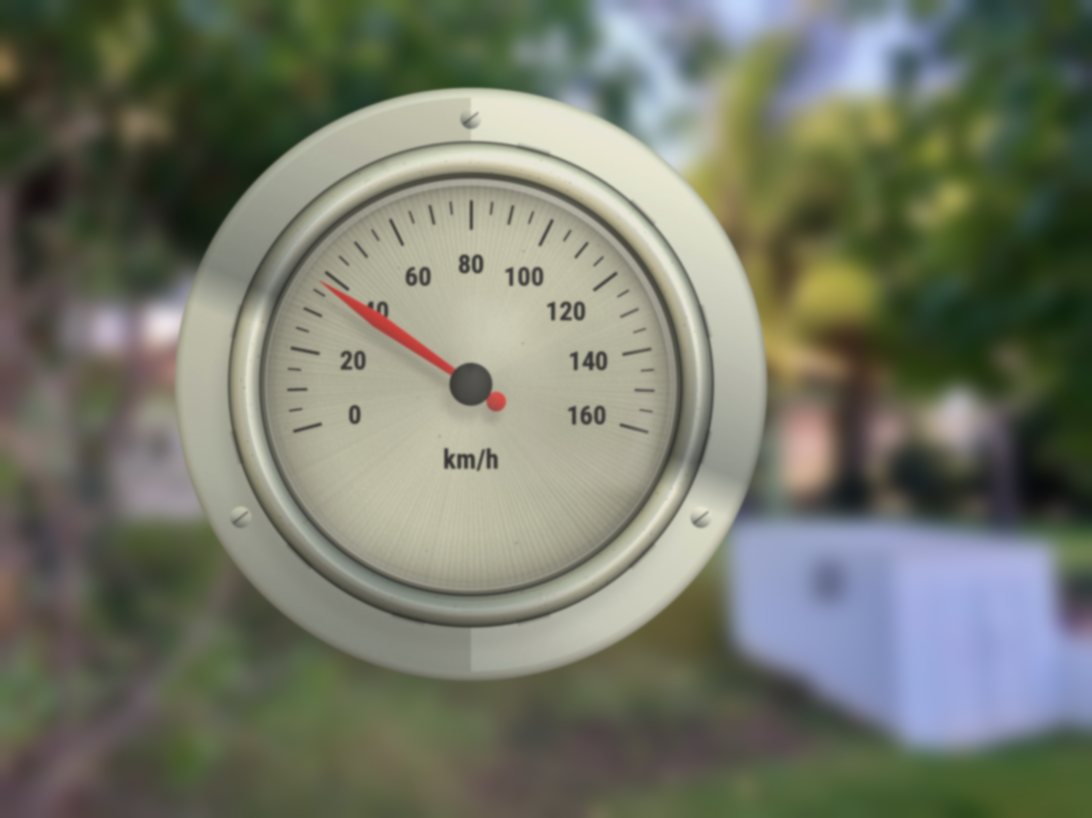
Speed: 37.5 km/h
